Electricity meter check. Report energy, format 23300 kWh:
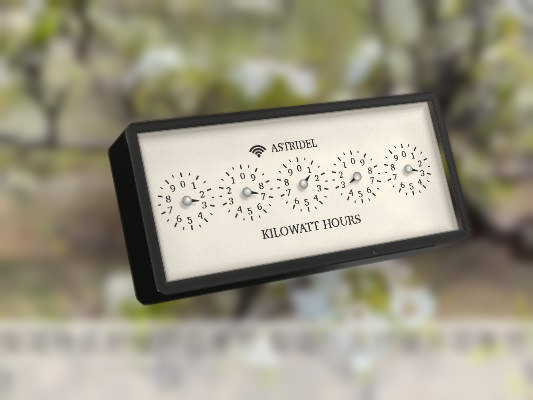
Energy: 27133 kWh
